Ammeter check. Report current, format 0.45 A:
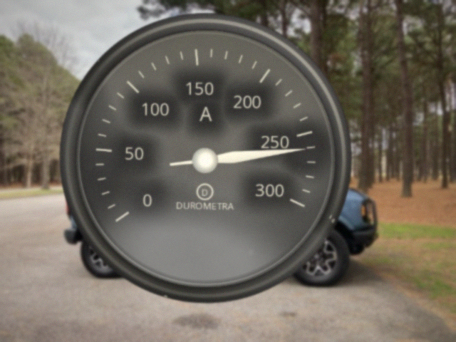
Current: 260 A
